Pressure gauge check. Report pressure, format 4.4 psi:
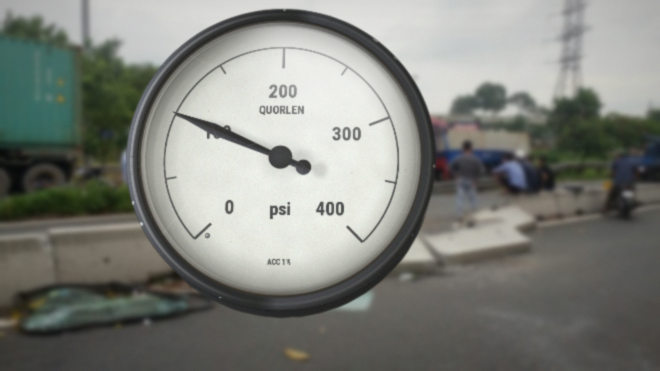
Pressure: 100 psi
